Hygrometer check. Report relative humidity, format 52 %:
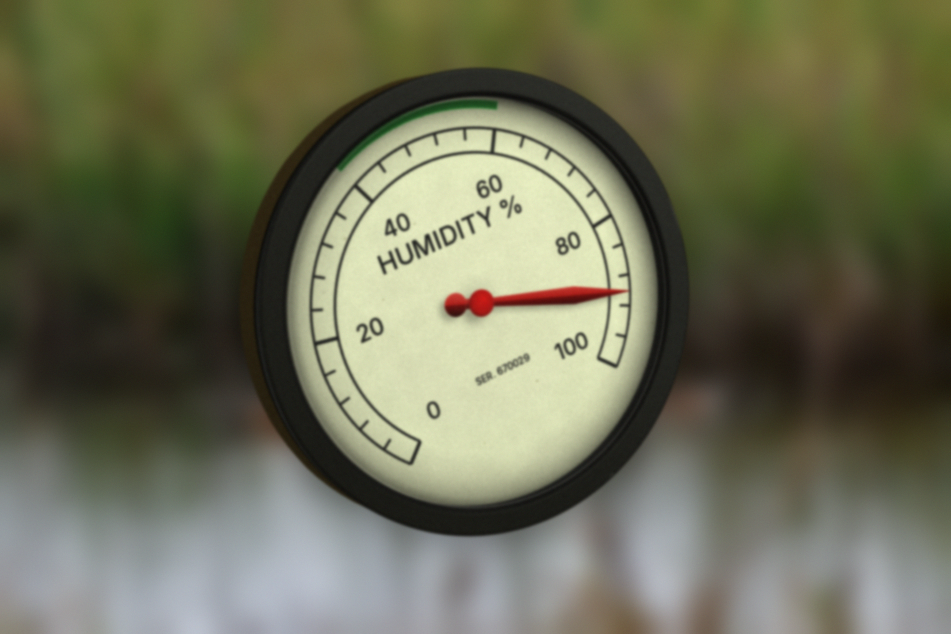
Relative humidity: 90 %
